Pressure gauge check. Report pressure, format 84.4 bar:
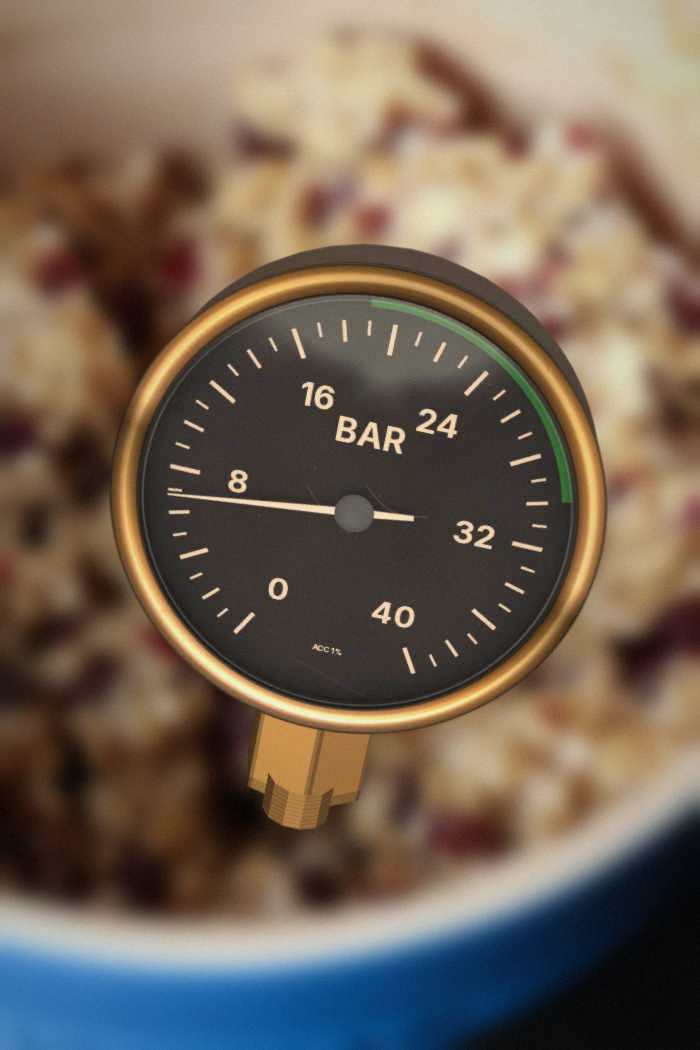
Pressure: 7 bar
